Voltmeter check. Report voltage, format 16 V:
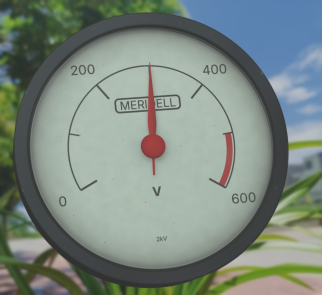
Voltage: 300 V
